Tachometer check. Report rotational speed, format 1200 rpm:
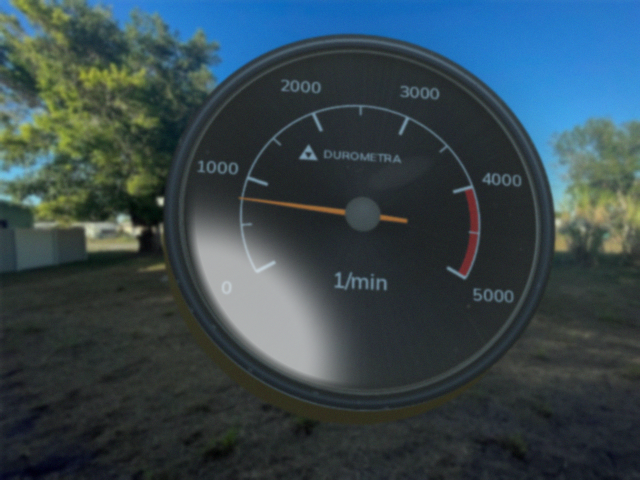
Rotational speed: 750 rpm
